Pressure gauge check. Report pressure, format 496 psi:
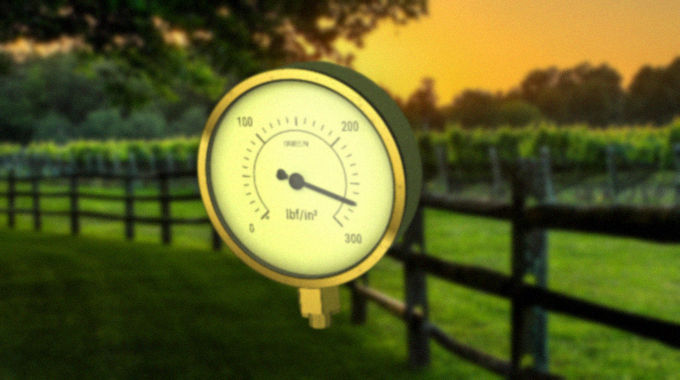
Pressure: 270 psi
